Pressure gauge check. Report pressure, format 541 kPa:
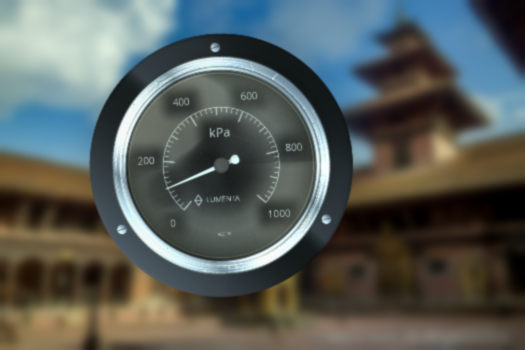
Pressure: 100 kPa
